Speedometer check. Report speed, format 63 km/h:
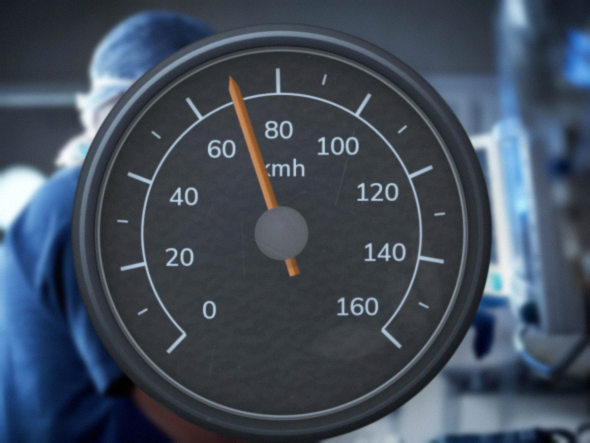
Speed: 70 km/h
